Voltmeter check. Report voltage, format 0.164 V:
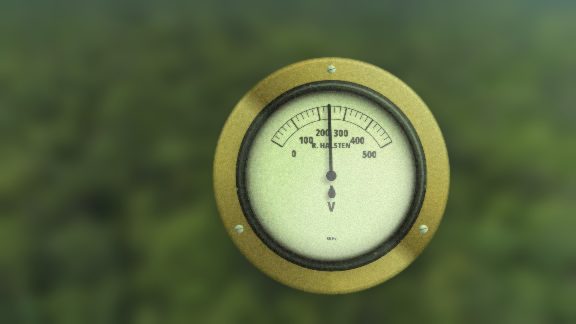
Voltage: 240 V
